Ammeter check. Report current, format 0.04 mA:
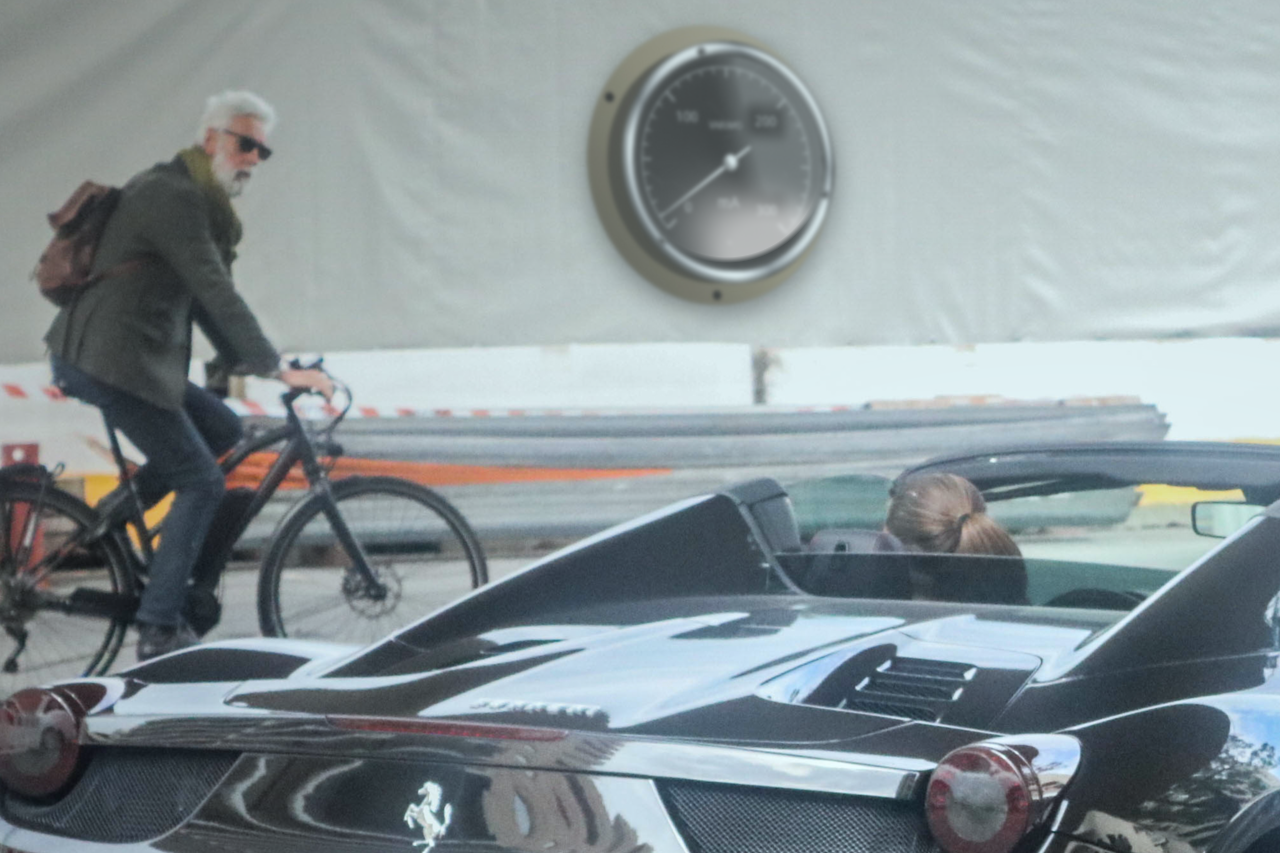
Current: 10 mA
